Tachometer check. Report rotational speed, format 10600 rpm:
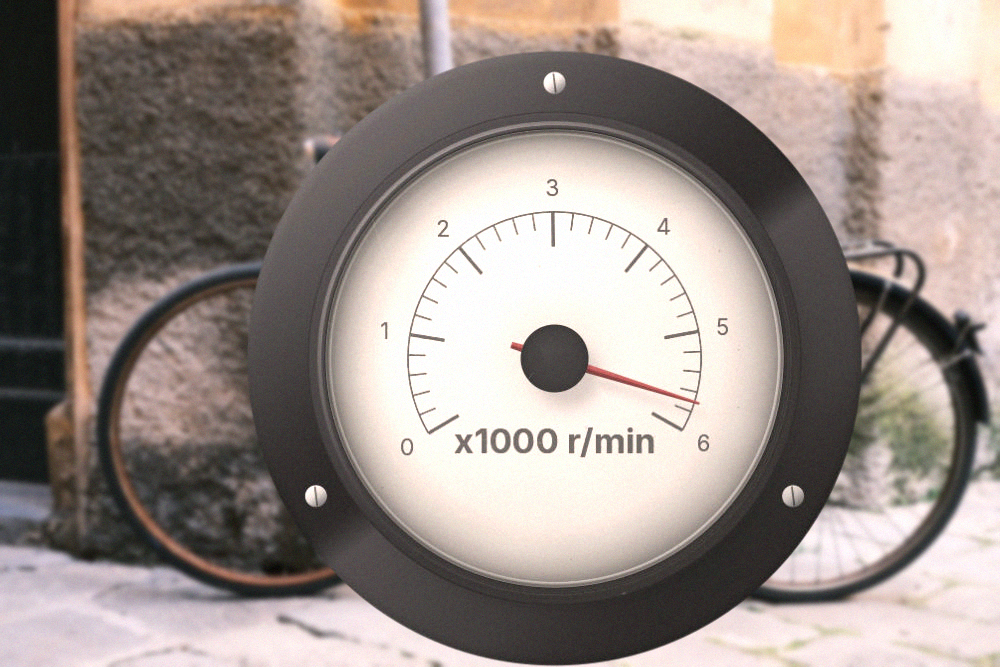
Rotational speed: 5700 rpm
